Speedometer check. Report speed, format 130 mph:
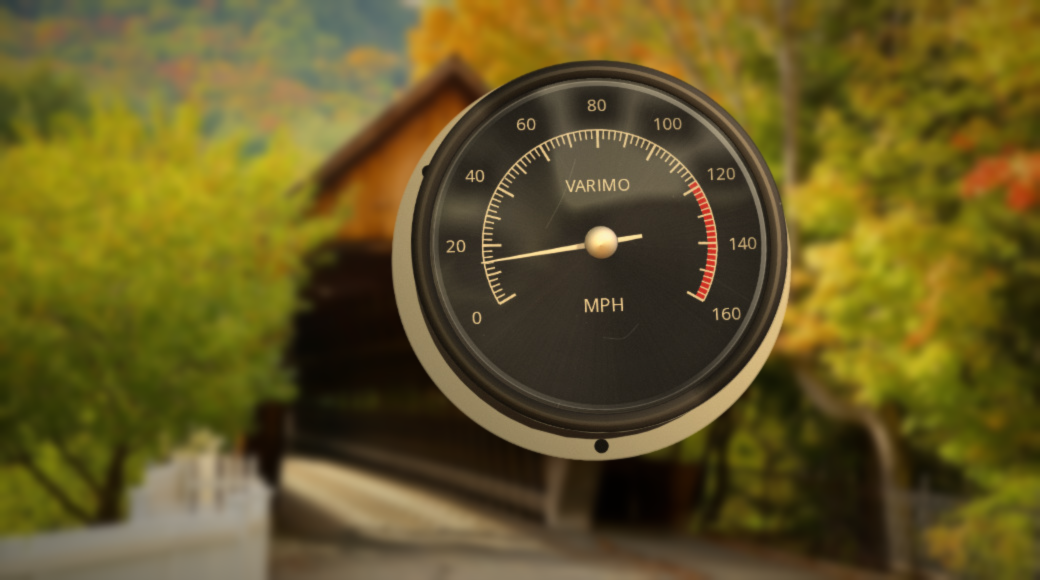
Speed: 14 mph
